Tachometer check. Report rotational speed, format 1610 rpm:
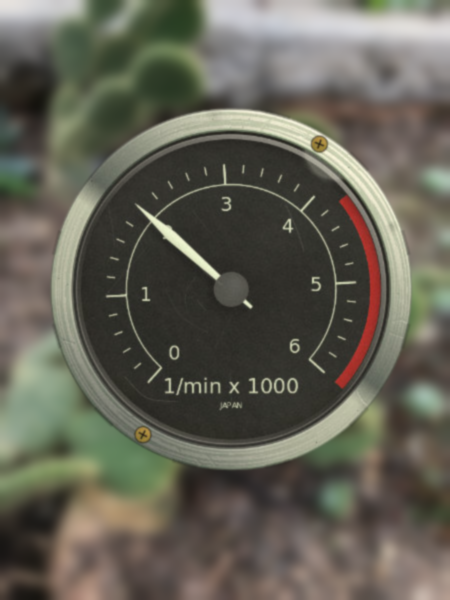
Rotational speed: 2000 rpm
